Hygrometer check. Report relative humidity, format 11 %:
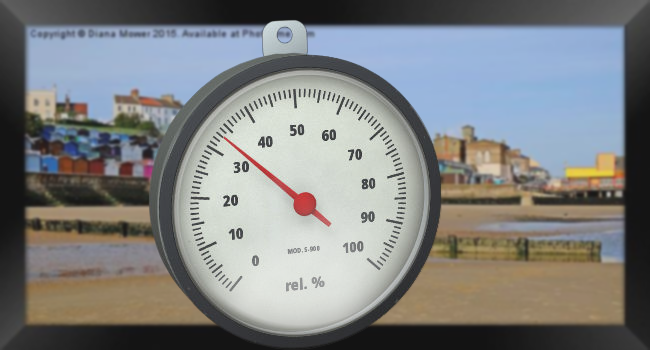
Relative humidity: 33 %
